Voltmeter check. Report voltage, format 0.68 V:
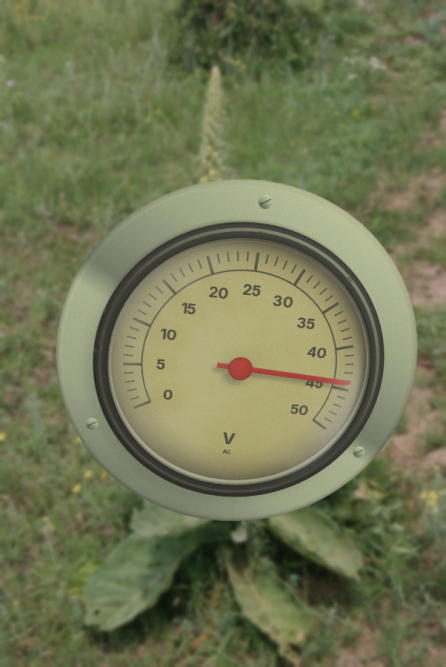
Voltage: 44 V
